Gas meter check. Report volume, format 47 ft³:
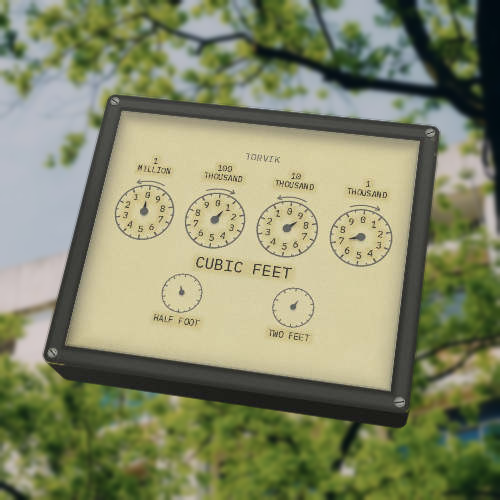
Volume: 8700 ft³
